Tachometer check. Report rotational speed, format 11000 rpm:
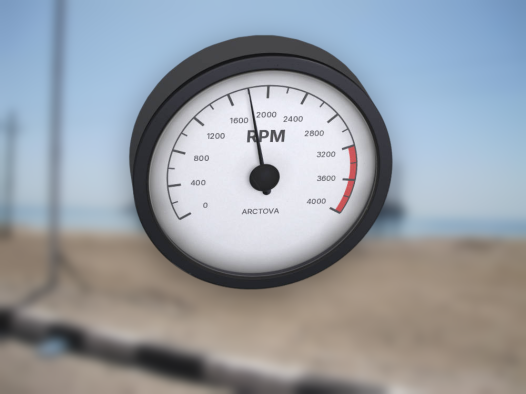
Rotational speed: 1800 rpm
